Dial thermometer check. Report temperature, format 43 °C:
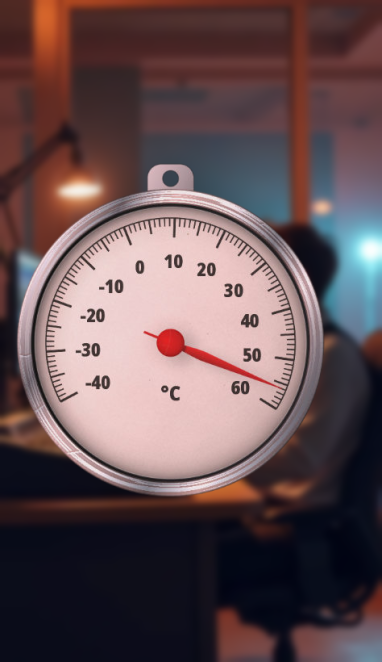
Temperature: 56 °C
